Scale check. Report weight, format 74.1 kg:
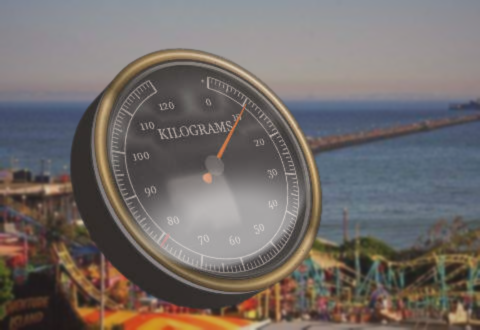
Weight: 10 kg
